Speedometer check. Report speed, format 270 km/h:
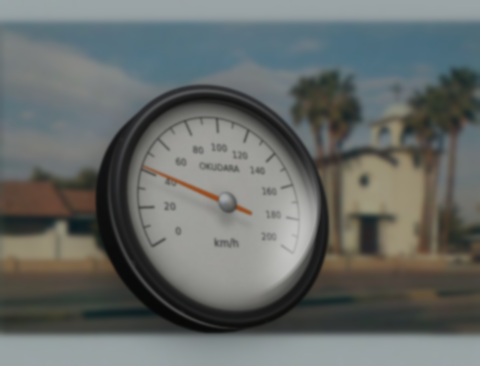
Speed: 40 km/h
